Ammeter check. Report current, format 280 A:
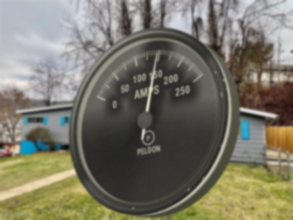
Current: 150 A
